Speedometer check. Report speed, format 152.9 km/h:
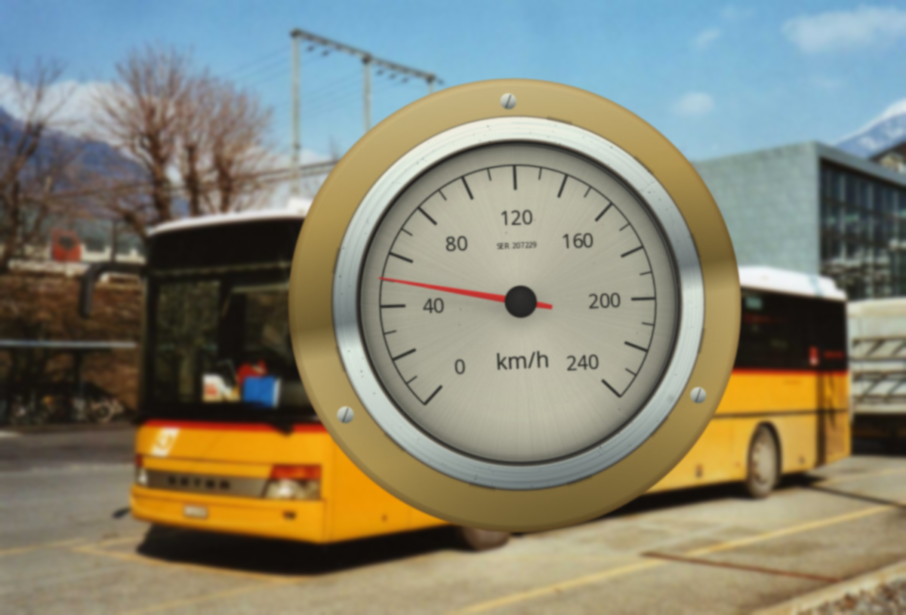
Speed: 50 km/h
